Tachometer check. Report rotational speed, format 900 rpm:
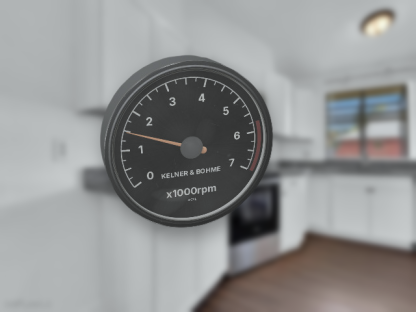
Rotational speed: 1500 rpm
